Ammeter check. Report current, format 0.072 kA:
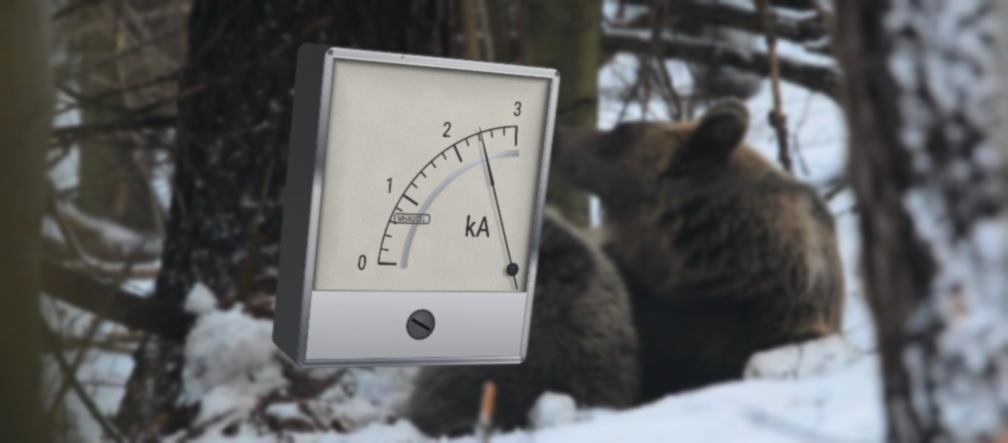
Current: 2.4 kA
